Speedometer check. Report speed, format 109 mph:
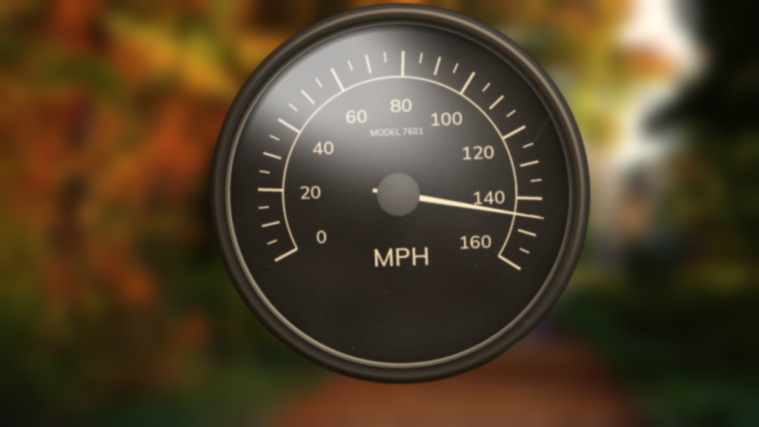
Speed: 145 mph
